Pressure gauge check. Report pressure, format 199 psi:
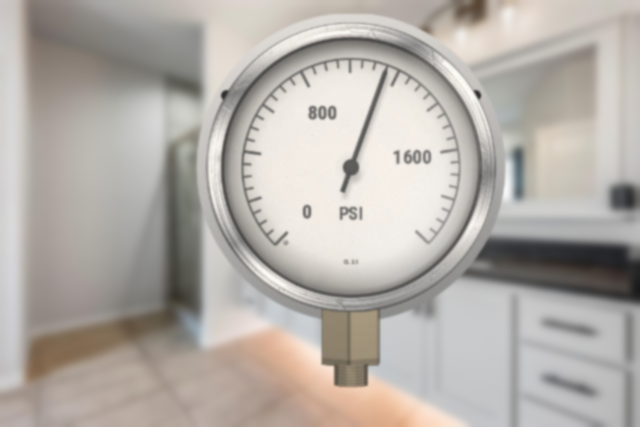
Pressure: 1150 psi
